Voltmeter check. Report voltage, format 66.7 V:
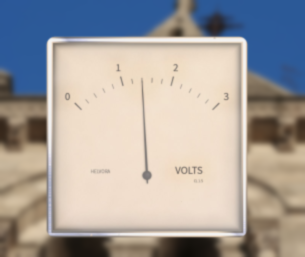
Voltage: 1.4 V
